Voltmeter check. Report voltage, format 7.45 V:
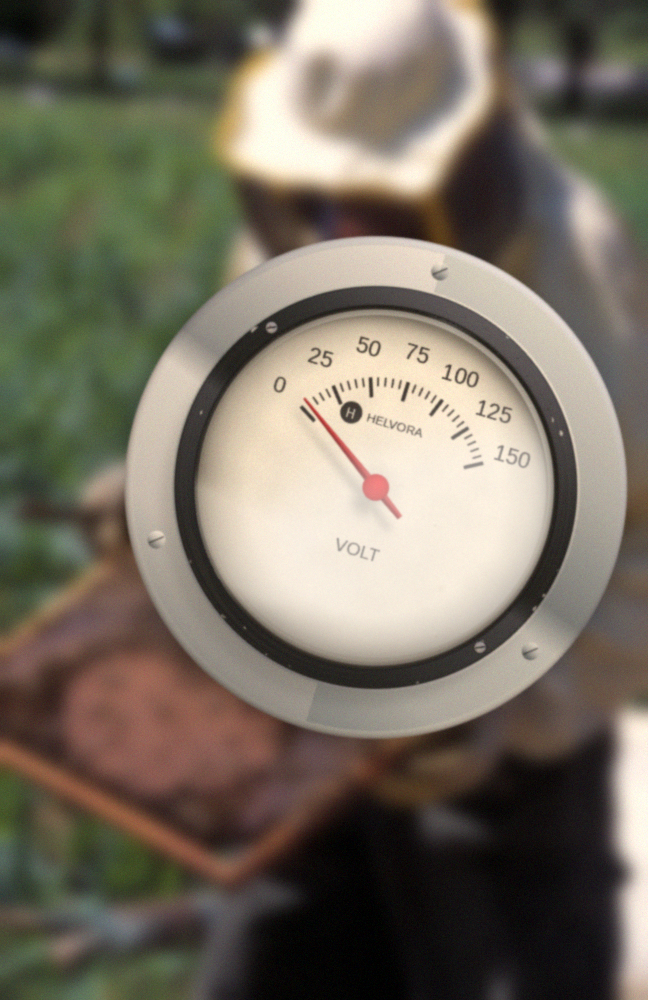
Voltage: 5 V
